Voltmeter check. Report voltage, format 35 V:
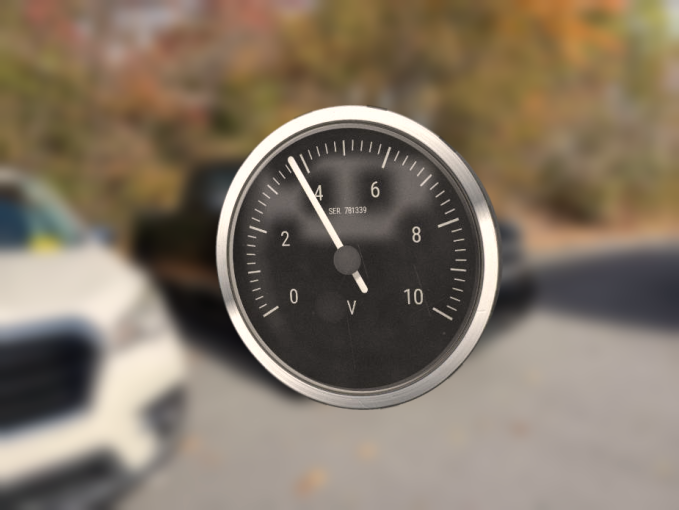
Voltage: 3.8 V
